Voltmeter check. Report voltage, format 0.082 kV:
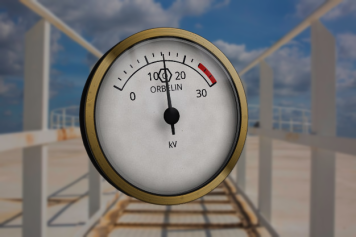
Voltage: 14 kV
